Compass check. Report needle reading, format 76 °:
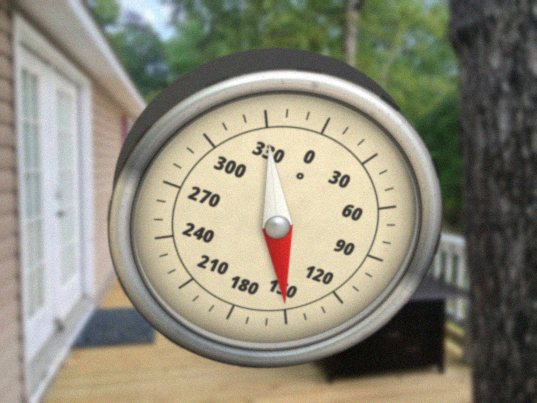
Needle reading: 150 °
